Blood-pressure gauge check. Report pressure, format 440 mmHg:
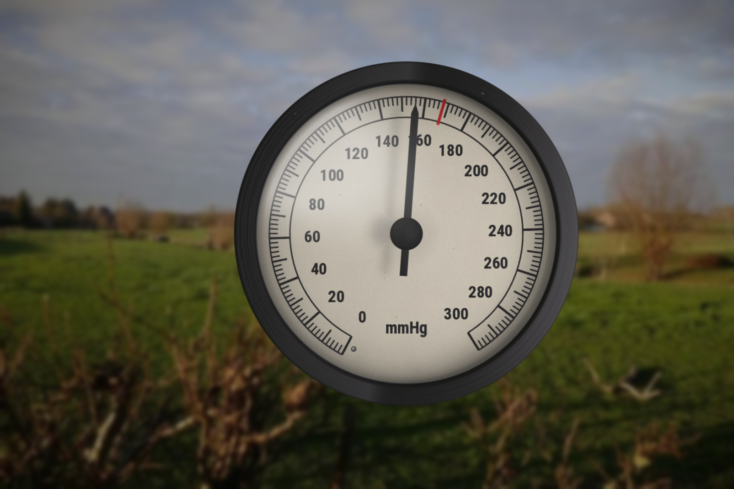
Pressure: 156 mmHg
